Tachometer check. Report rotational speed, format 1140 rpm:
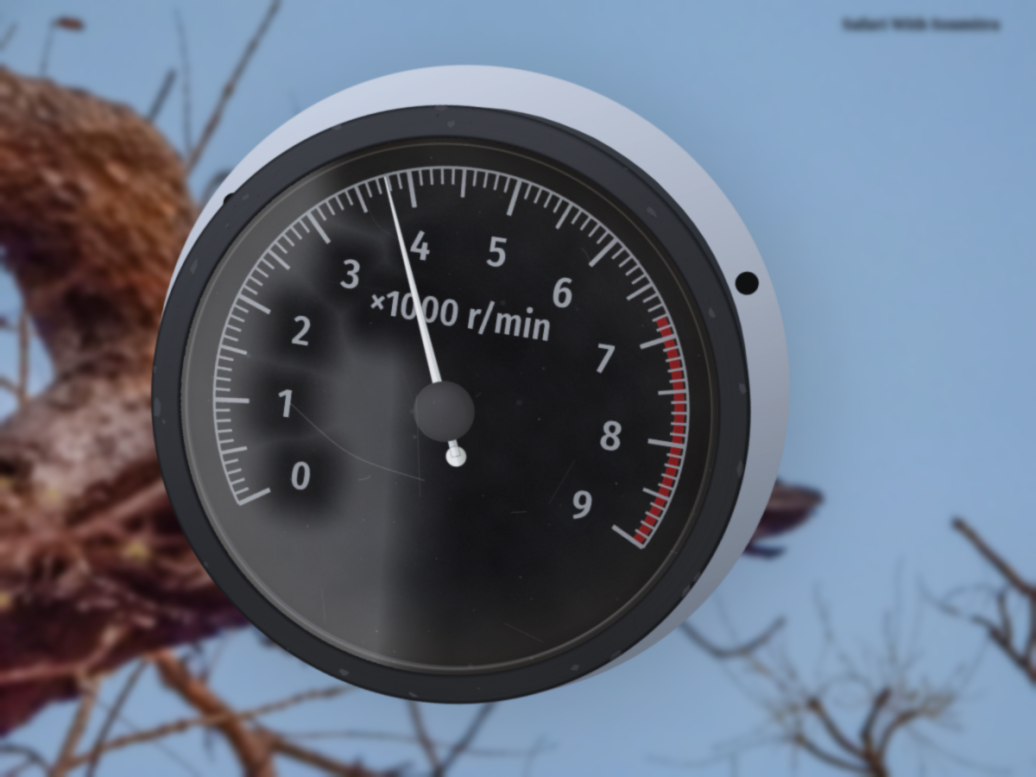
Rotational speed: 3800 rpm
